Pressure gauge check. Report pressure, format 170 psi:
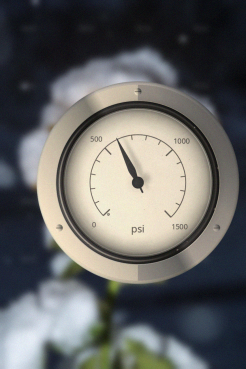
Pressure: 600 psi
